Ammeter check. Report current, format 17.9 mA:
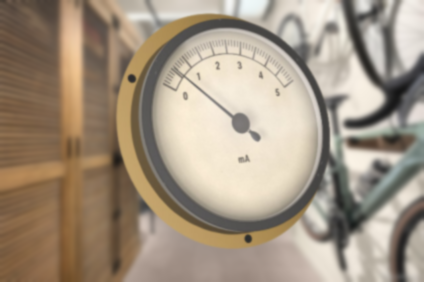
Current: 0.5 mA
